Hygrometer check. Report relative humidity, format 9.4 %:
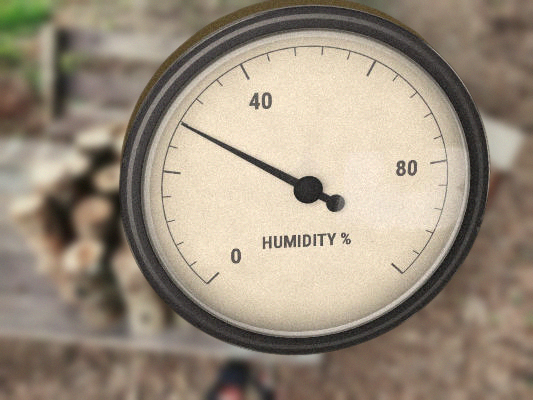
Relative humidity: 28 %
